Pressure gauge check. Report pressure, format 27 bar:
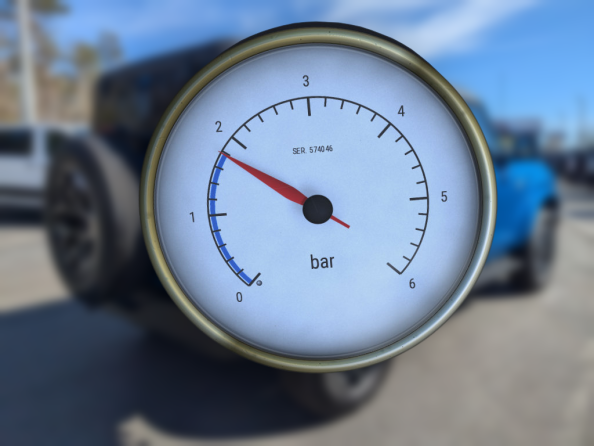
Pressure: 1.8 bar
